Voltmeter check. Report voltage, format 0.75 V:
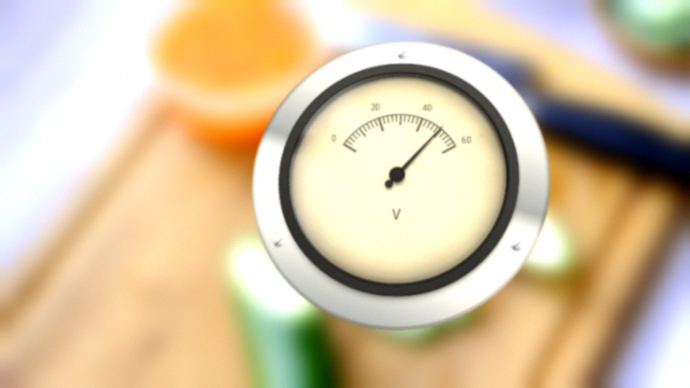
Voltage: 50 V
